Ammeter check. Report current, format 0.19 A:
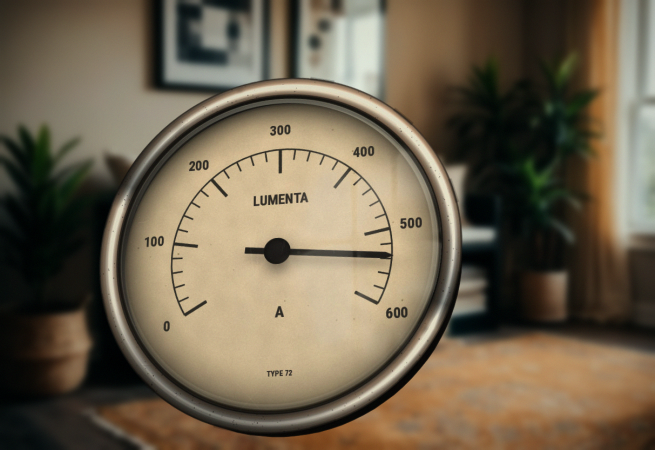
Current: 540 A
